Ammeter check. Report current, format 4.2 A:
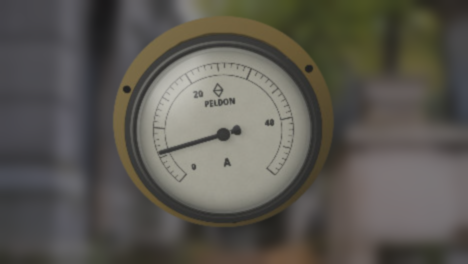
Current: 6 A
